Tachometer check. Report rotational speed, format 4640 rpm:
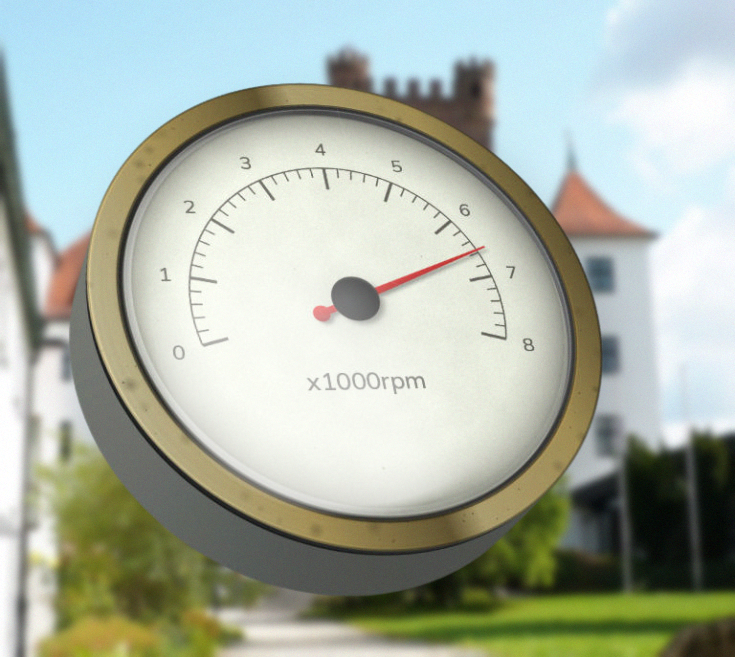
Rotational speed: 6600 rpm
